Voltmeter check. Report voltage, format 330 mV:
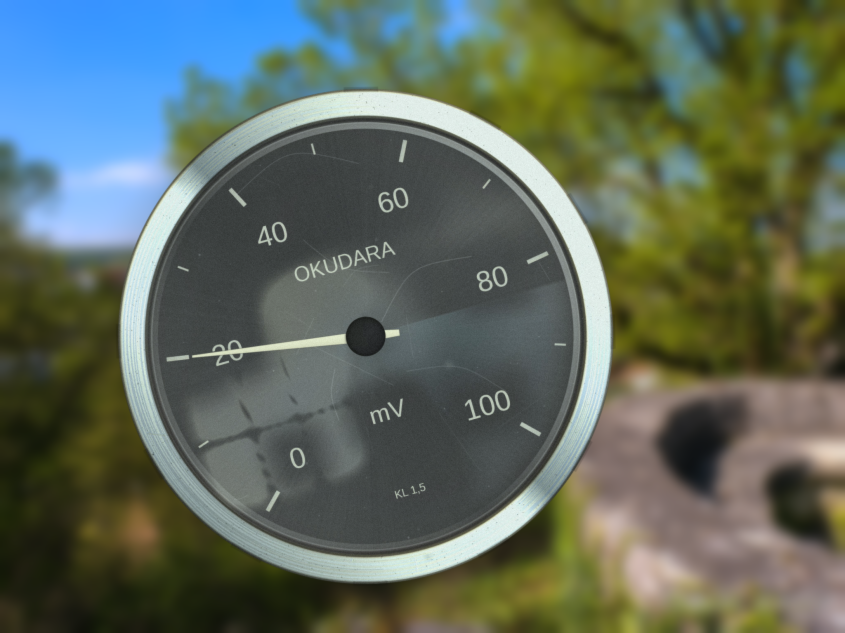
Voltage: 20 mV
